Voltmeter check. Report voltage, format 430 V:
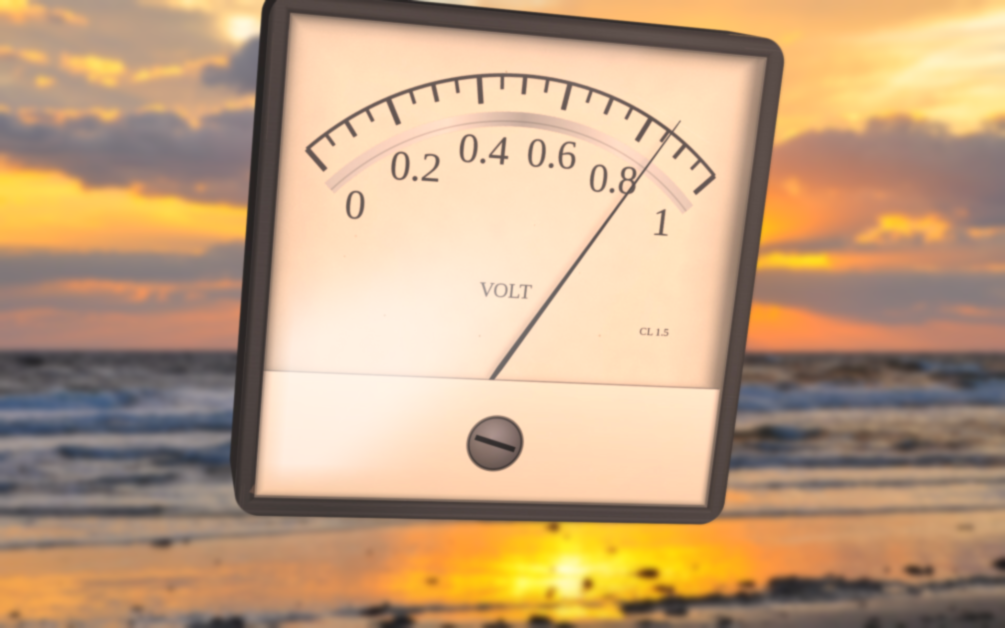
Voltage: 0.85 V
